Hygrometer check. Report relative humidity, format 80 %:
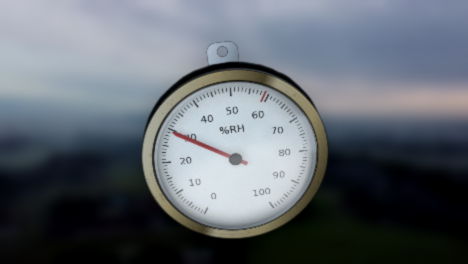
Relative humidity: 30 %
